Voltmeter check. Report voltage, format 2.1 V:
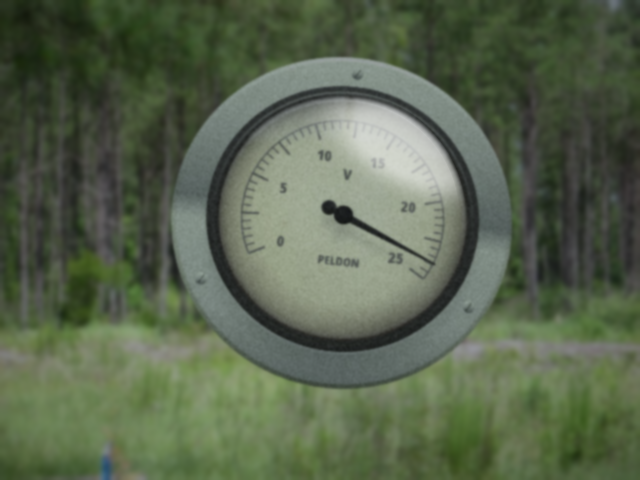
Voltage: 24 V
